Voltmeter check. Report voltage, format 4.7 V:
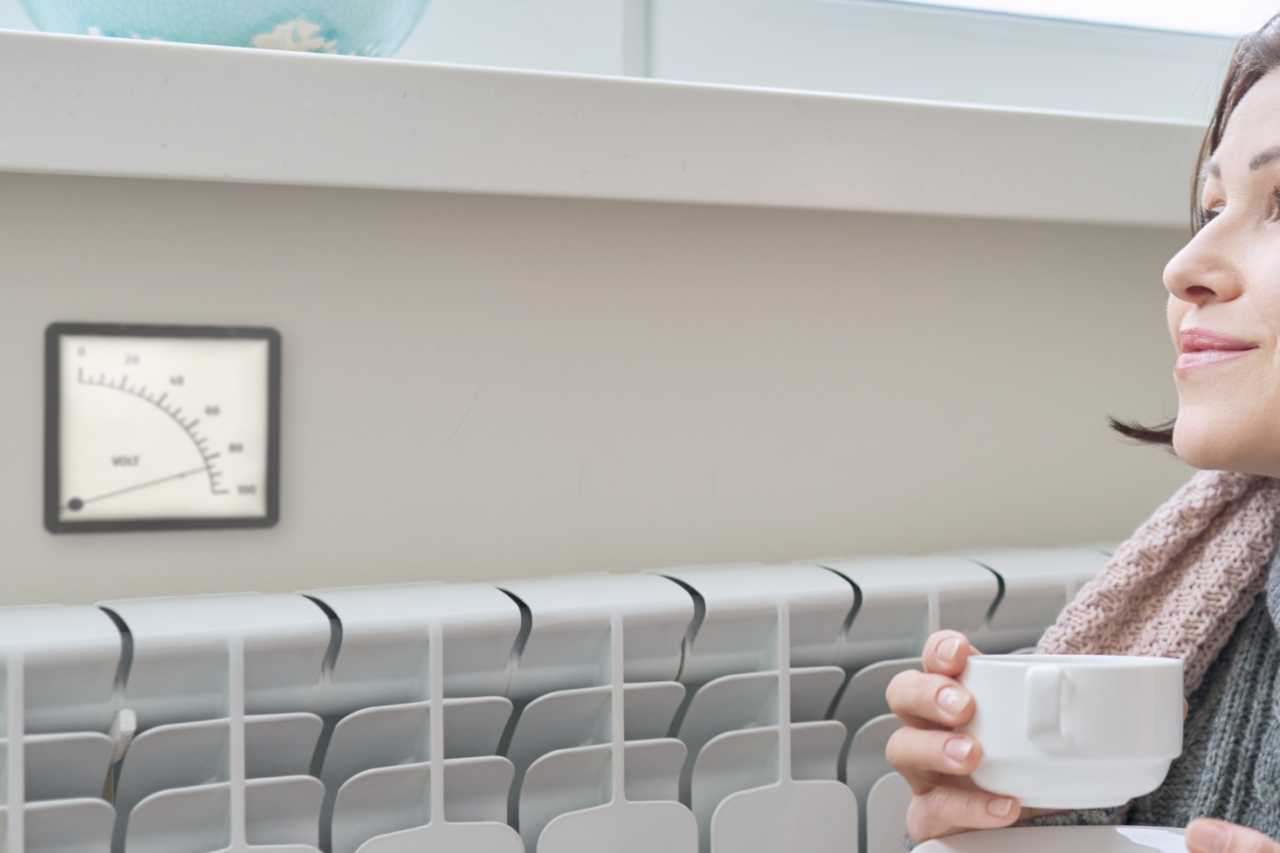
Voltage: 85 V
